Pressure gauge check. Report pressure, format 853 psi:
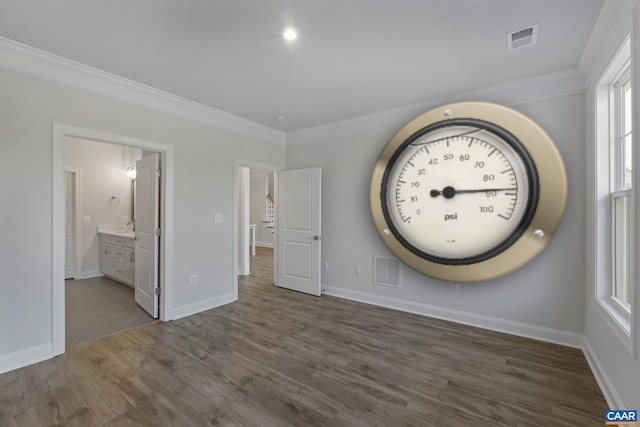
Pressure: 88 psi
